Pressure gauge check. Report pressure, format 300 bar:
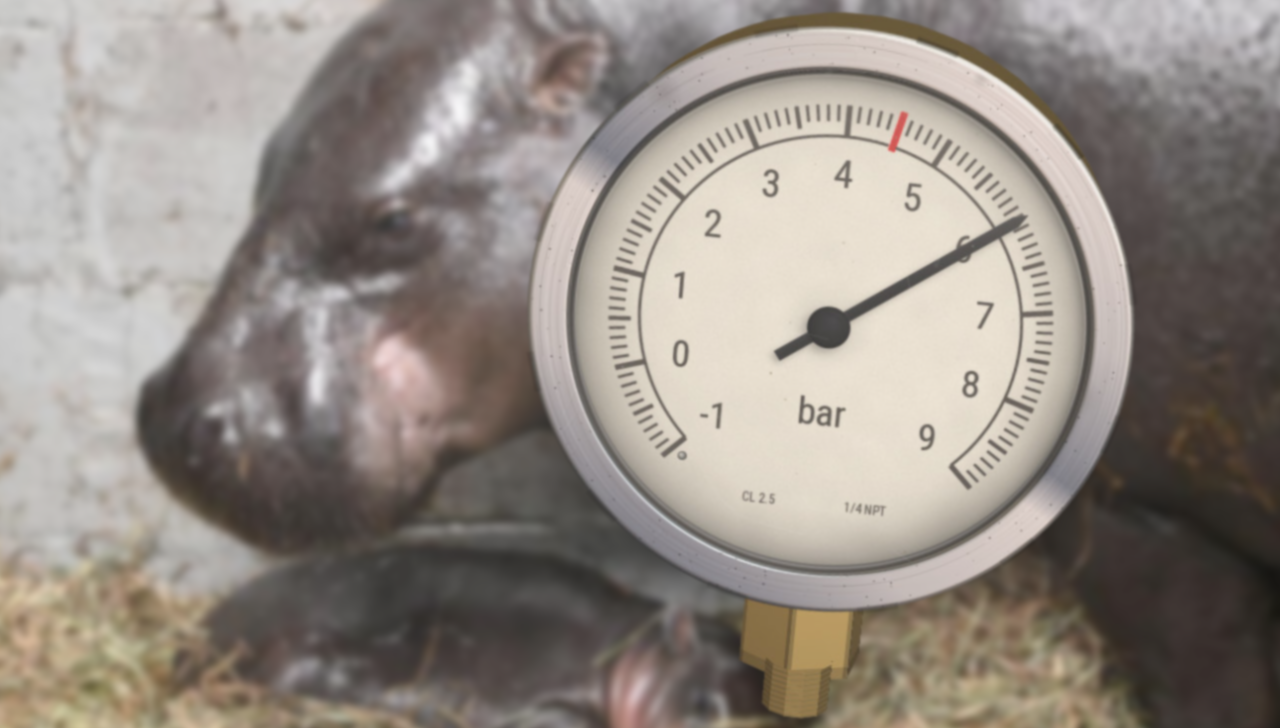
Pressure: 6 bar
